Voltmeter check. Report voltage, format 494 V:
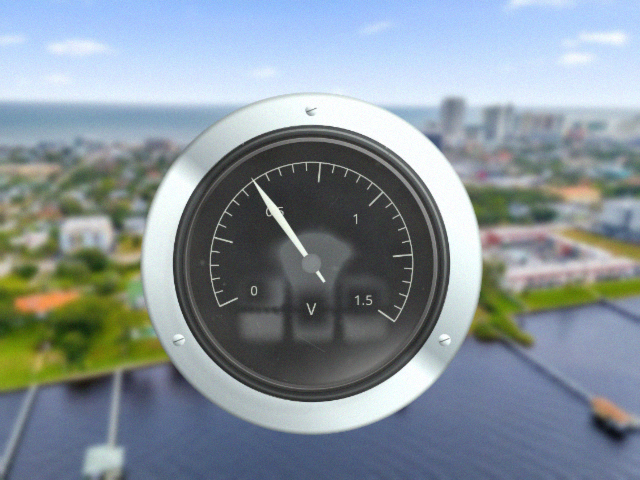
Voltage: 0.5 V
